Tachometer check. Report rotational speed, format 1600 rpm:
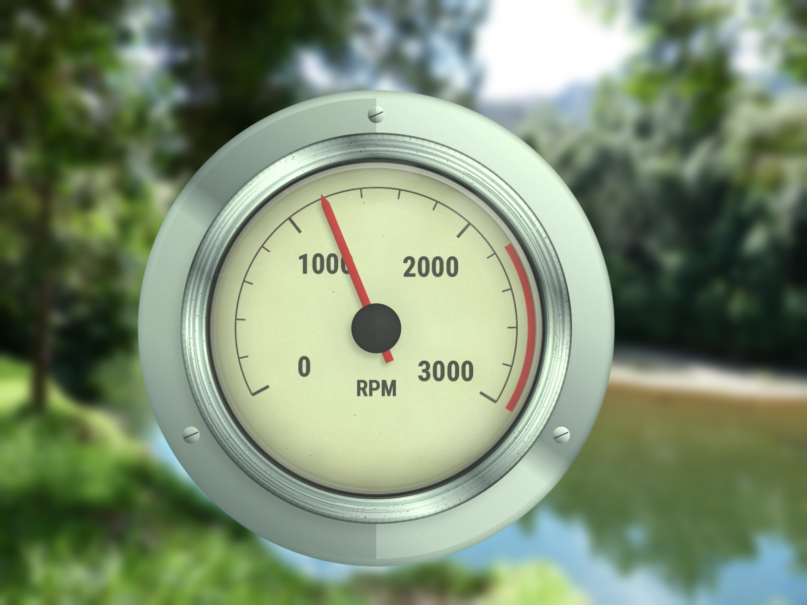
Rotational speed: 1200 rpm
